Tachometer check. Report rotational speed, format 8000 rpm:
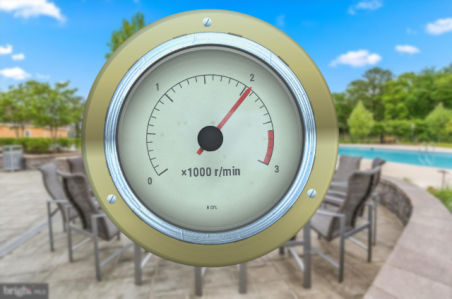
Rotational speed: 2050 rpm
